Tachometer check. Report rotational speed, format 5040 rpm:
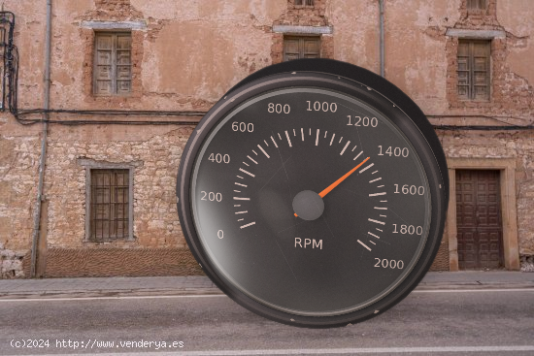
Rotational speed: 1350 rpm
